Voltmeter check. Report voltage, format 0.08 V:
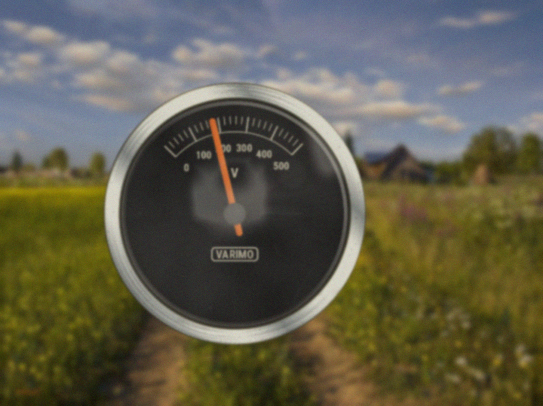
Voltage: 180 V
